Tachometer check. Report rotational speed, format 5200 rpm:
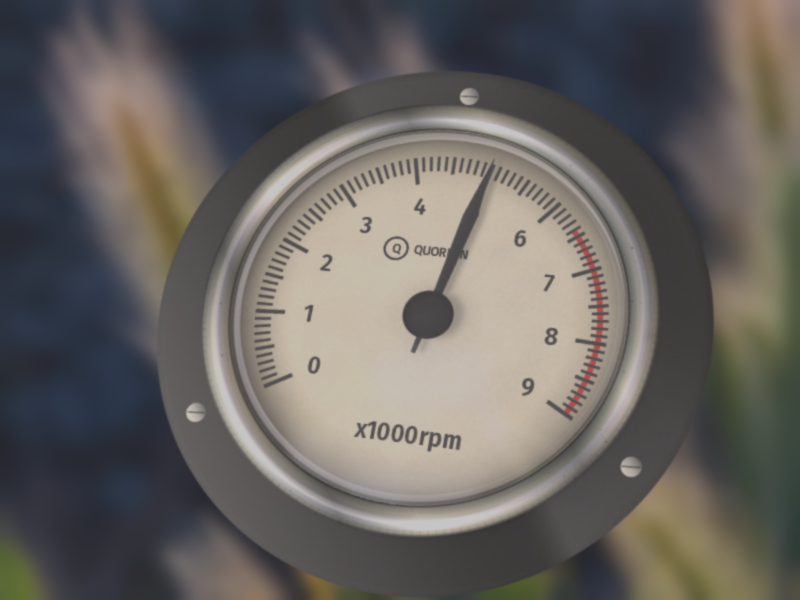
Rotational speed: 5000 rpm
